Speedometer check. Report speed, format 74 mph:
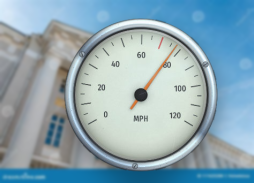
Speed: 77.5 mph
